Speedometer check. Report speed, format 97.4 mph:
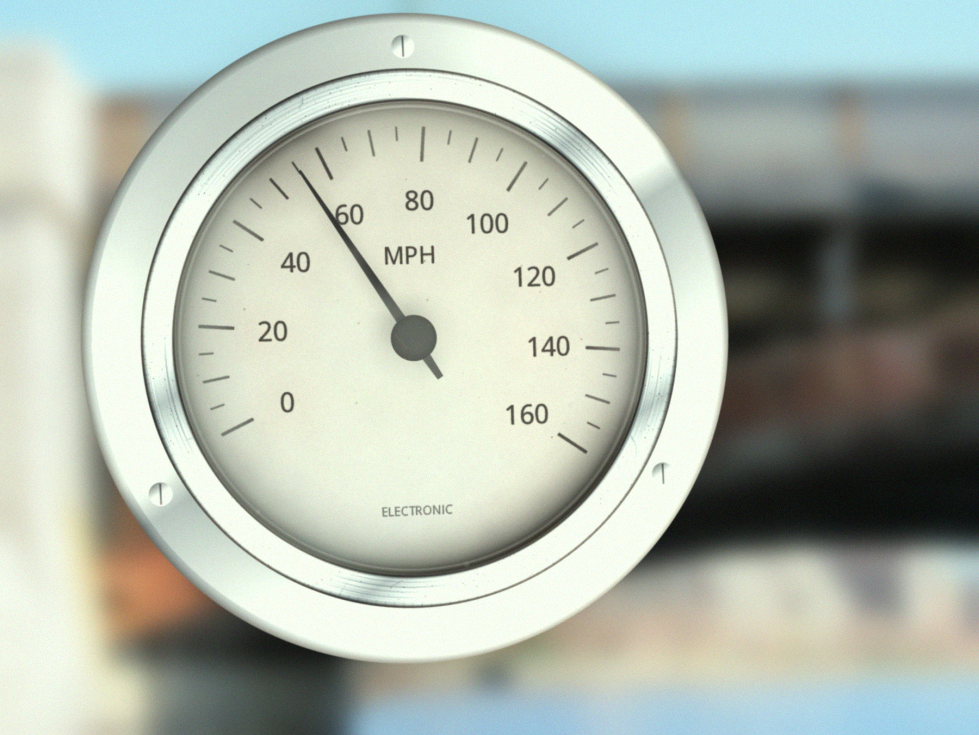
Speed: 55 mph
